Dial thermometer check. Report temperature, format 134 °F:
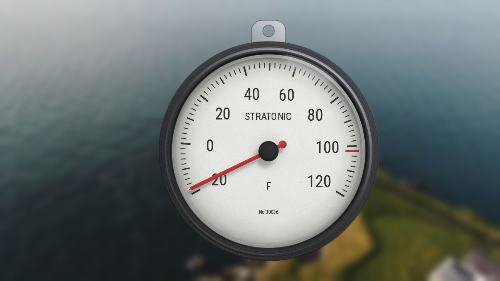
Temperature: -18 °F
